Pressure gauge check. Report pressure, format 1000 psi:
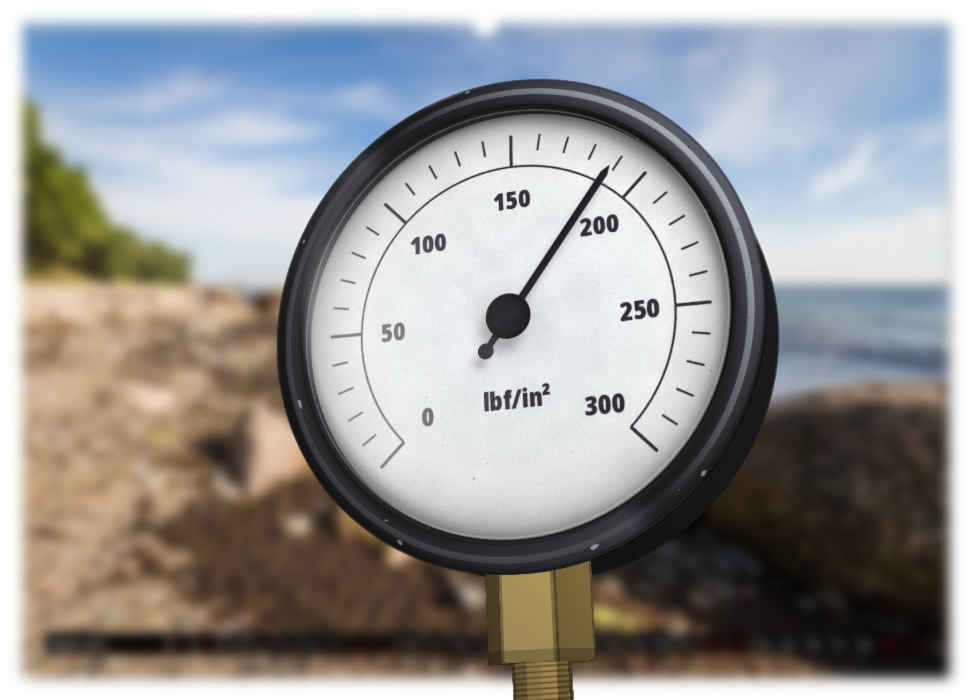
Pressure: 190 psi
